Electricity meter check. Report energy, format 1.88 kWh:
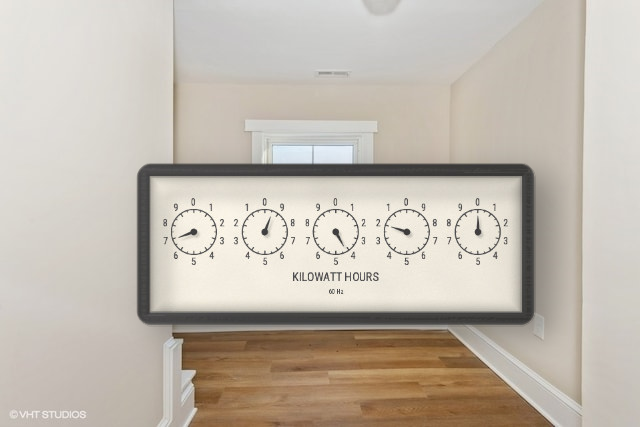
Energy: 69420 kWh
